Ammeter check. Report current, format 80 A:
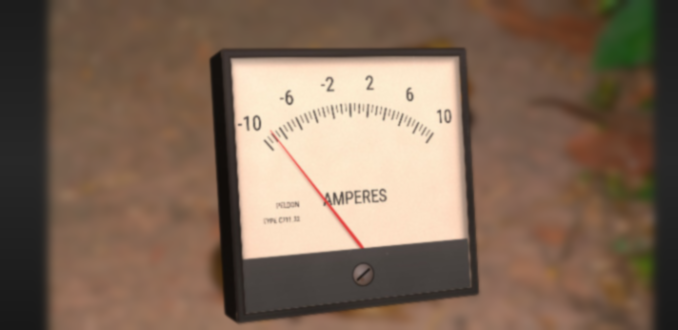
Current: -9 A
